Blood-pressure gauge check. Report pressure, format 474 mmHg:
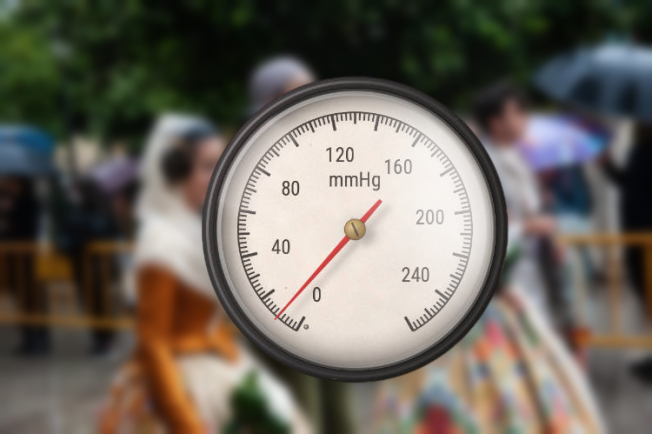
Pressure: 10 mmHg
